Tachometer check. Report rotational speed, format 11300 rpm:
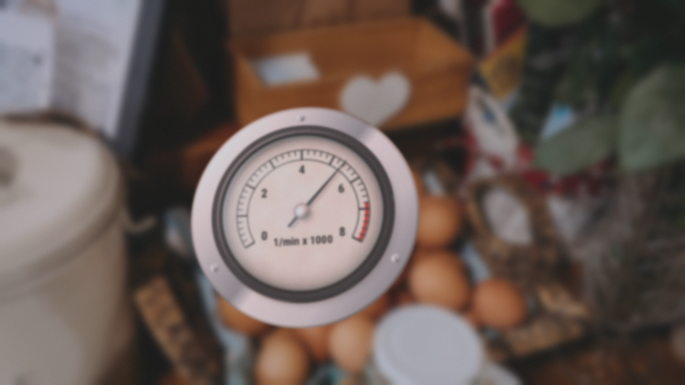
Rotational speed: 5400 rpm
